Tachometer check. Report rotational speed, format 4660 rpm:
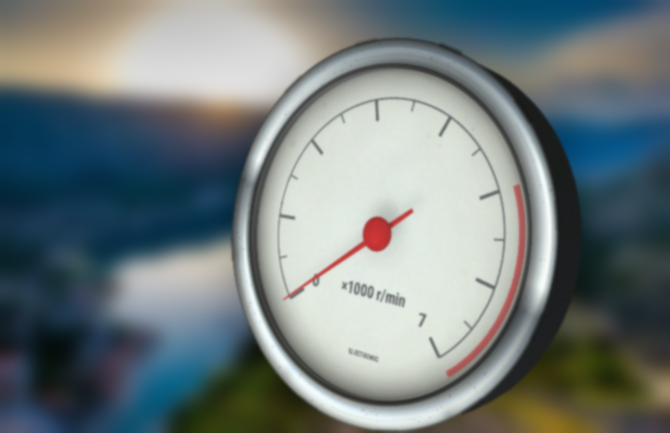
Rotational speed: 0 rpm
